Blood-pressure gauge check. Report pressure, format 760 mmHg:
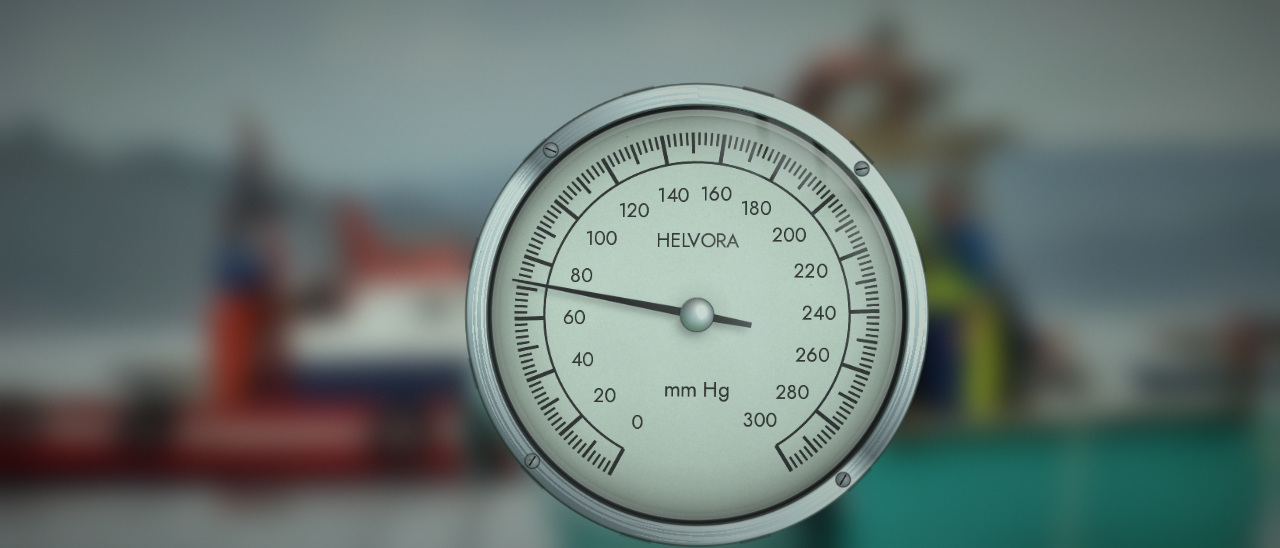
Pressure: 72 mmHg
